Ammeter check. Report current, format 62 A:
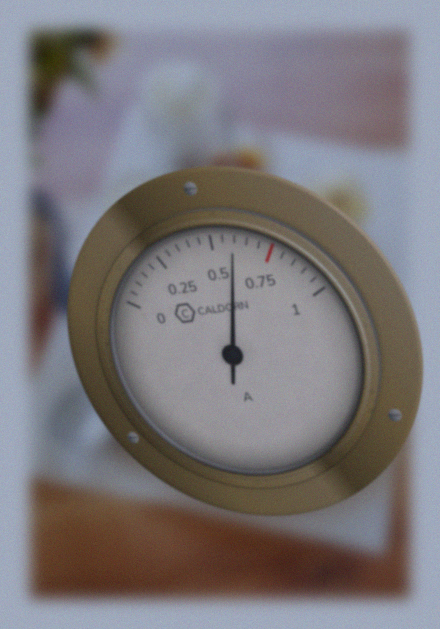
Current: 0.6 A
